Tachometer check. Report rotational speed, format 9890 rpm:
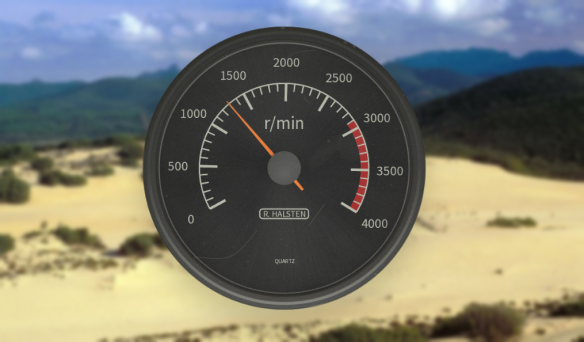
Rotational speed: 1300 rpm
